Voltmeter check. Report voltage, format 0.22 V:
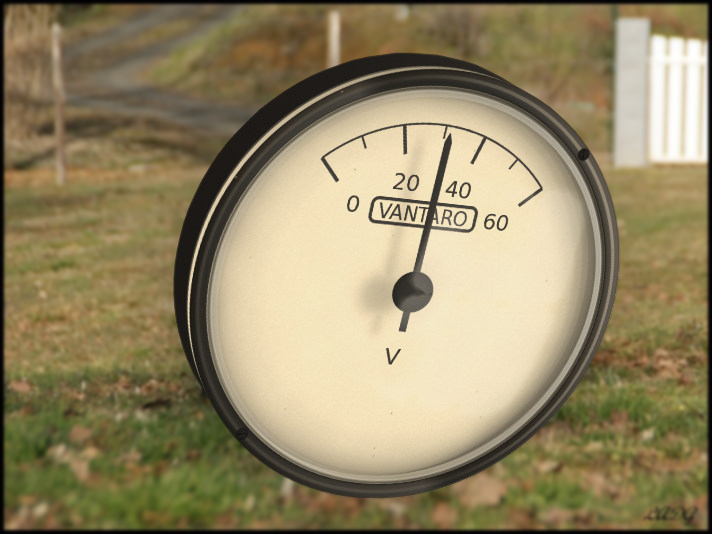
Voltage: 30 V
